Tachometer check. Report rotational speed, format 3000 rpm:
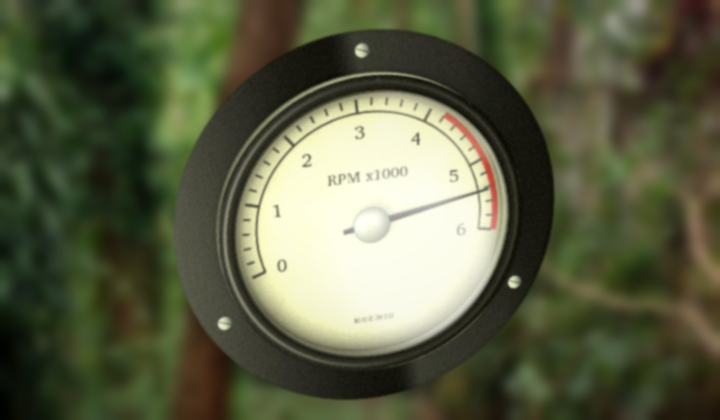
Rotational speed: 5400 rpm
